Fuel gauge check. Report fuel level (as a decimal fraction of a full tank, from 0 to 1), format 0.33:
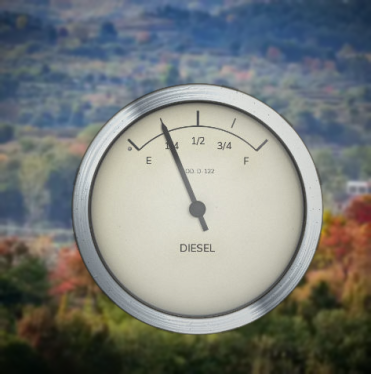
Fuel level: 0.25
